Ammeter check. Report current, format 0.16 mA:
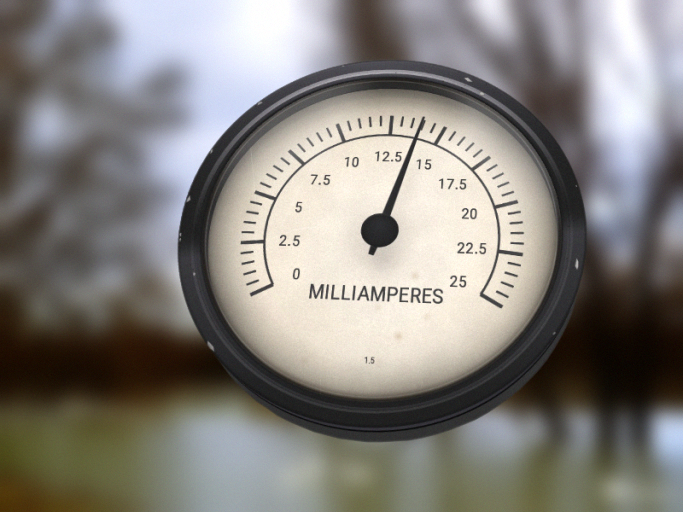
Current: 14 mA
